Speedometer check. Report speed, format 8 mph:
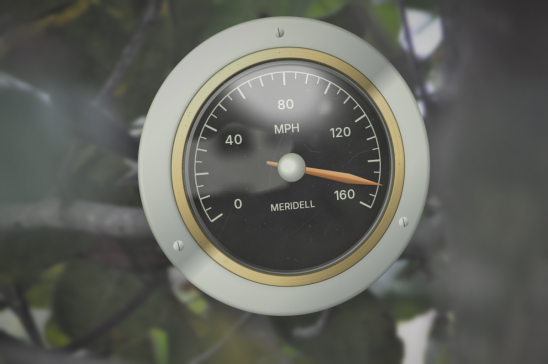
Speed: 150 mph
